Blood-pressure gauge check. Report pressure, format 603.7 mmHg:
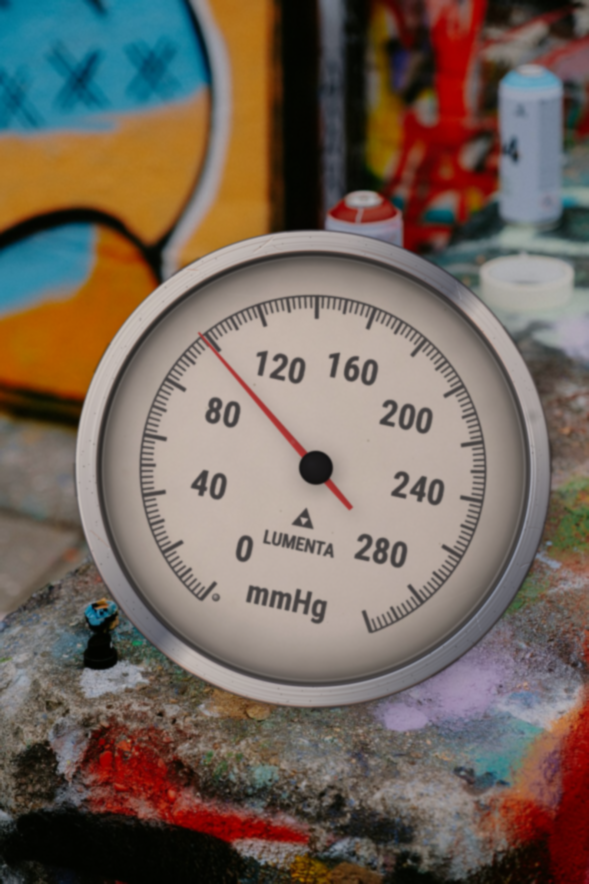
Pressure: 98 mmHg
